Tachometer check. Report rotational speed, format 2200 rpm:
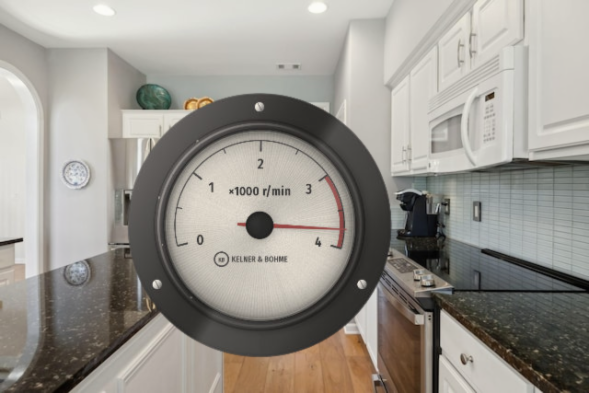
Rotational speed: 3750 rpm
